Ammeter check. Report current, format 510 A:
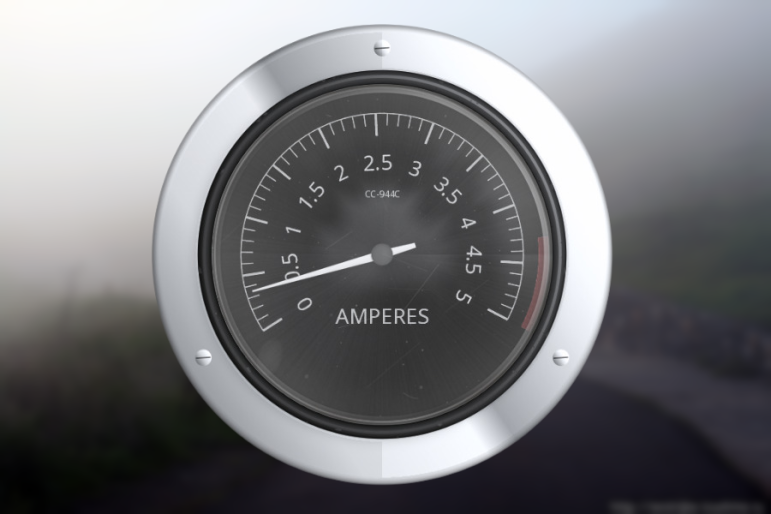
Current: 0.35 A
